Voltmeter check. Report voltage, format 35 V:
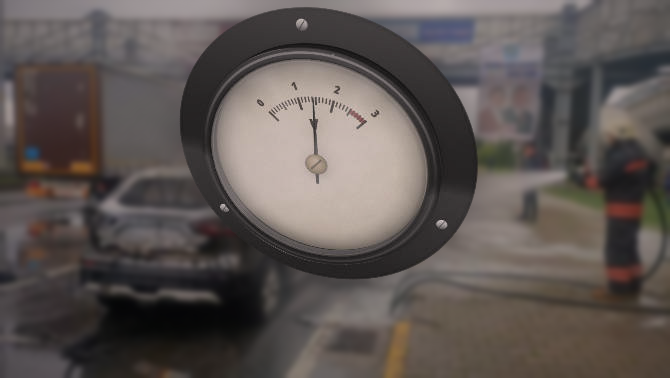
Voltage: 1.5 V
